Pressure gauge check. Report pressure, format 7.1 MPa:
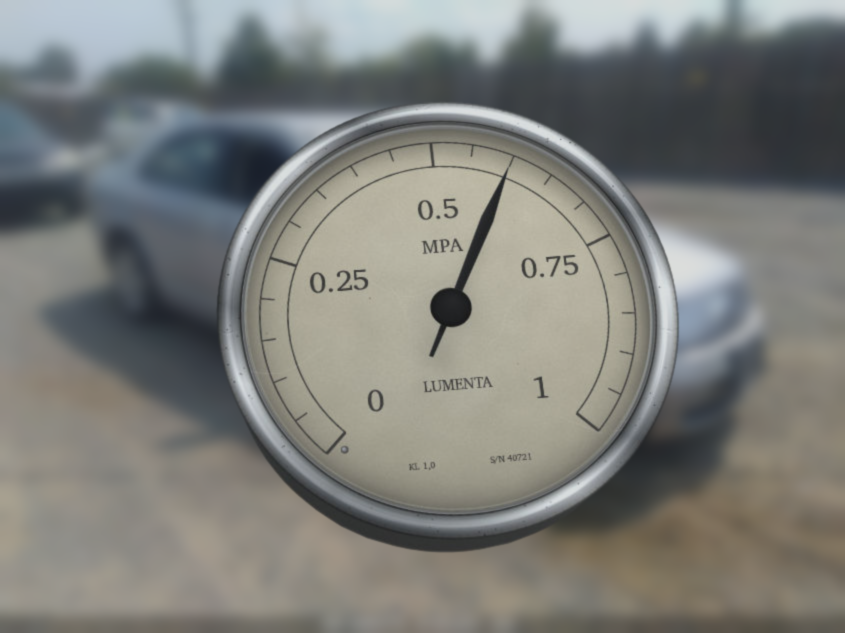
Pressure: 0.6 MPa
